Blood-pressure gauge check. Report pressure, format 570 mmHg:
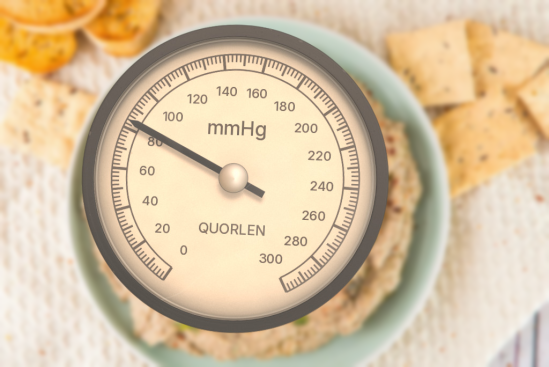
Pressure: 84 mmHg
